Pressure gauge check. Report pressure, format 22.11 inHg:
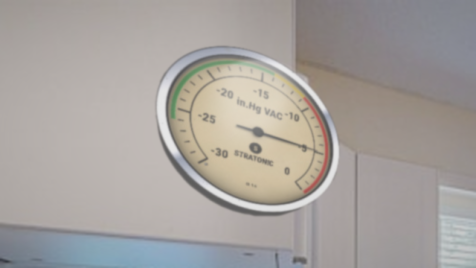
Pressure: -5 inHg
